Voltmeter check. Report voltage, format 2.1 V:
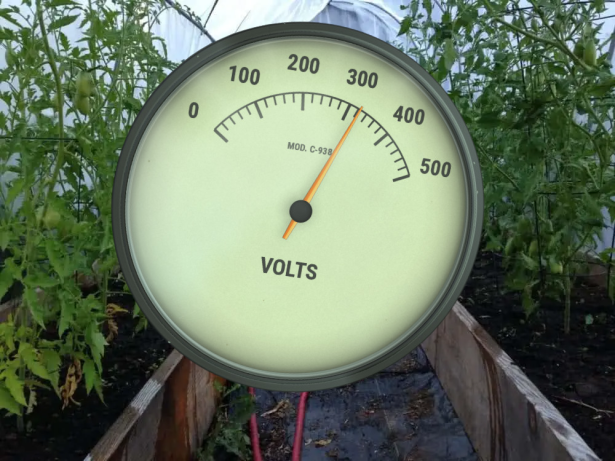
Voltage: 320 V
